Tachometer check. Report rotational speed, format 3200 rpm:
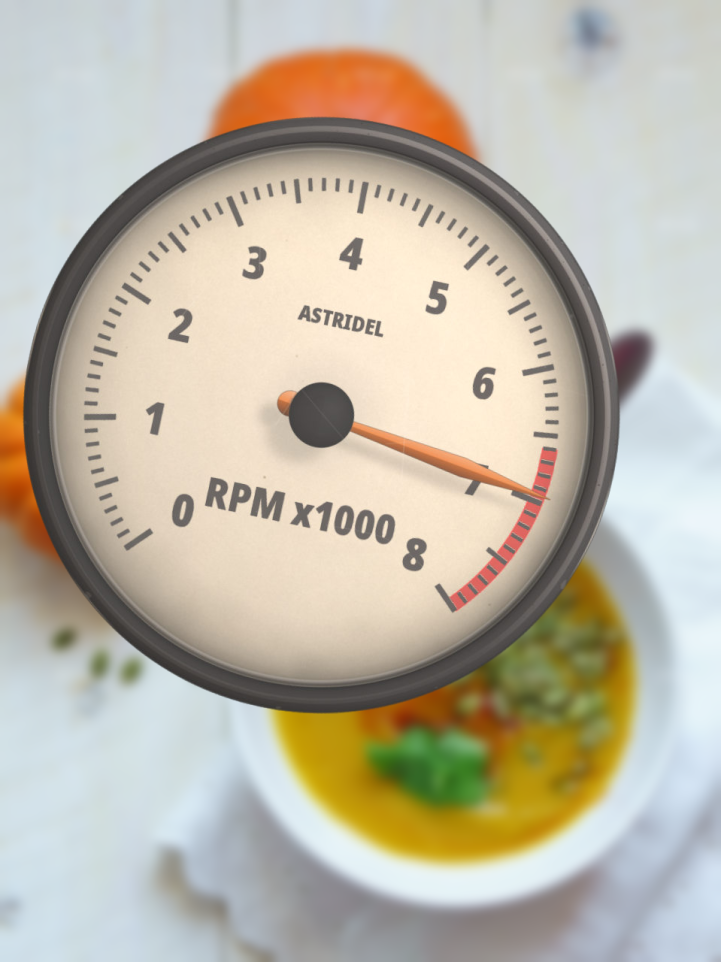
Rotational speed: 6950 rpm
